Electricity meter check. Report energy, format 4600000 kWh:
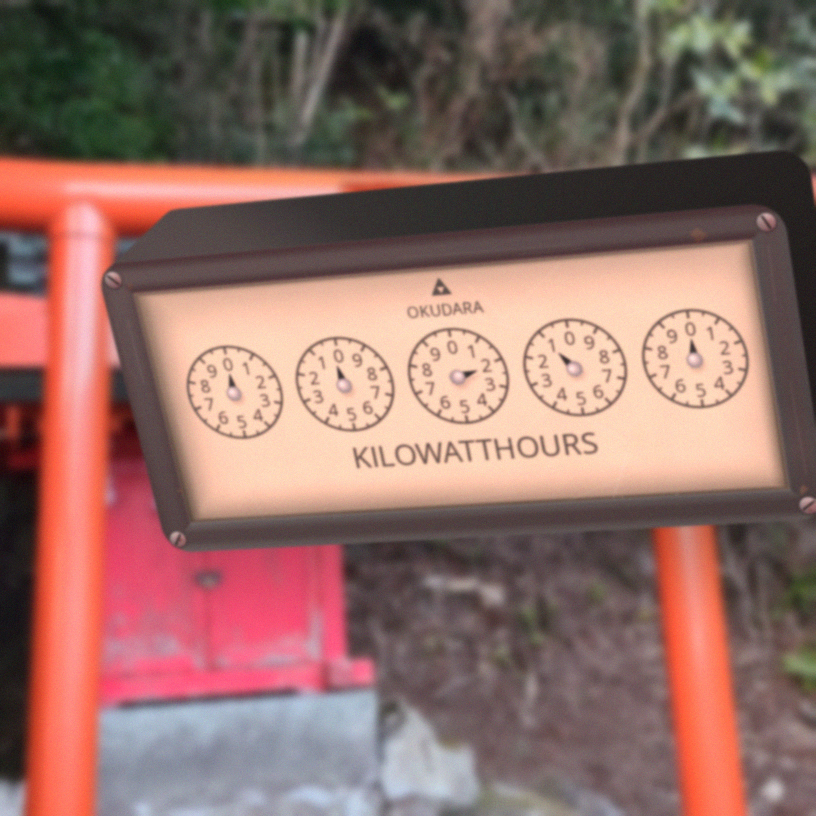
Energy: 210 kWh
